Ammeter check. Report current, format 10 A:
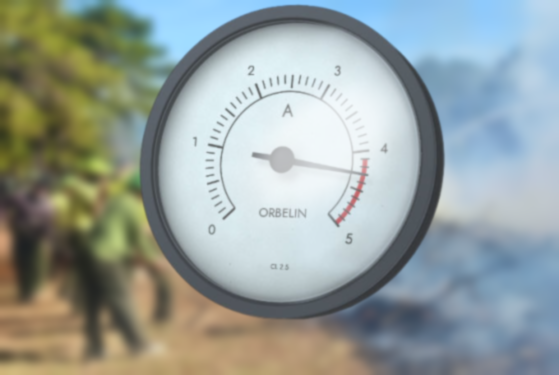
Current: 4.3 A
